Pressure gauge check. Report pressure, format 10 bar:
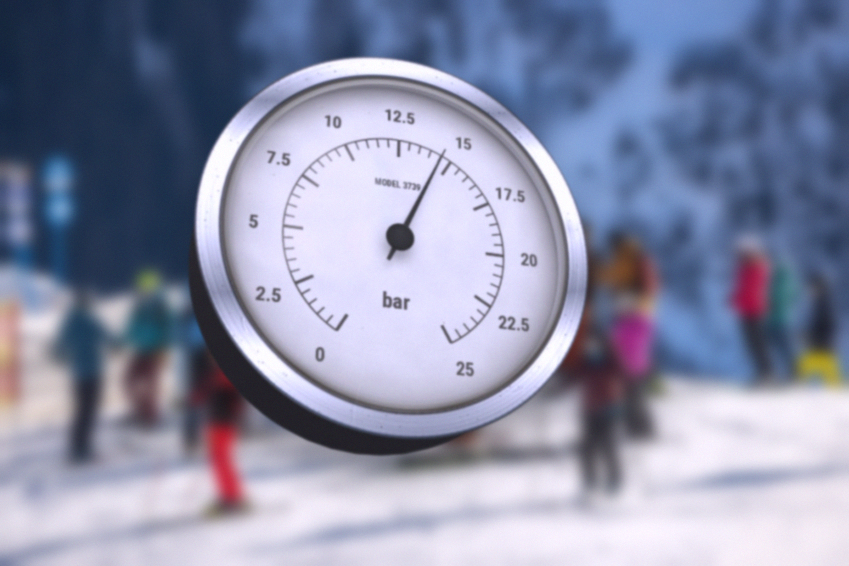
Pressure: 14.5 bar
